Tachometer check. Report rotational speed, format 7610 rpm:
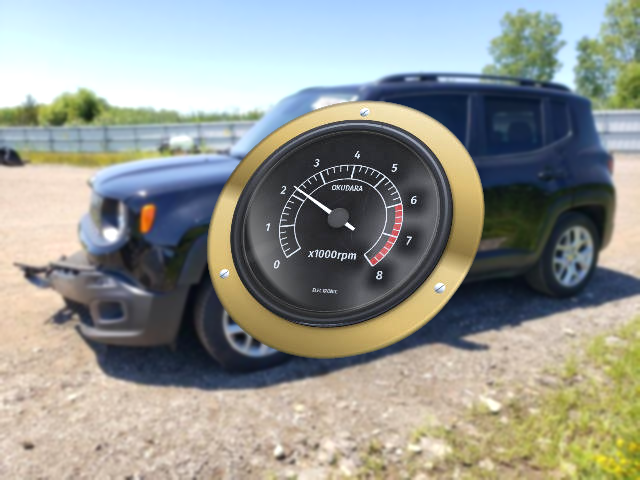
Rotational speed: 2200 rpm
